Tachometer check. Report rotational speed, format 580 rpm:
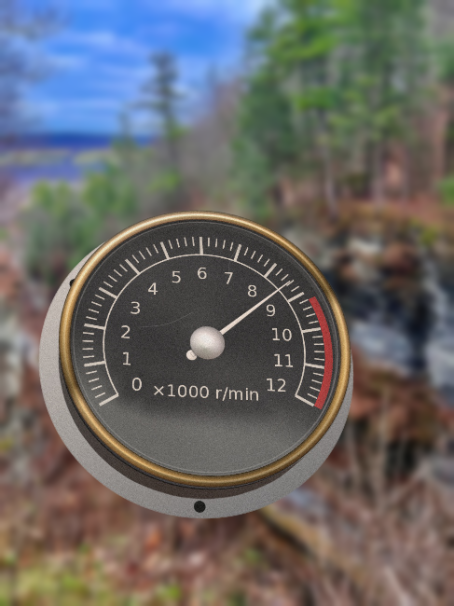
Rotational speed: 8600 rpm
